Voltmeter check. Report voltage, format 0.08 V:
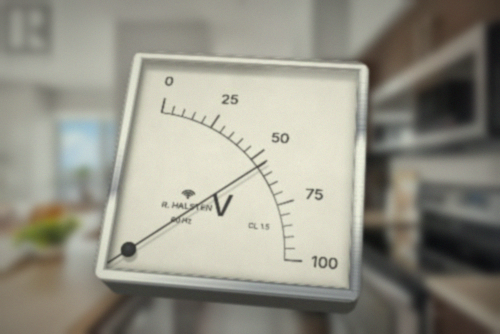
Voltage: 55 V
